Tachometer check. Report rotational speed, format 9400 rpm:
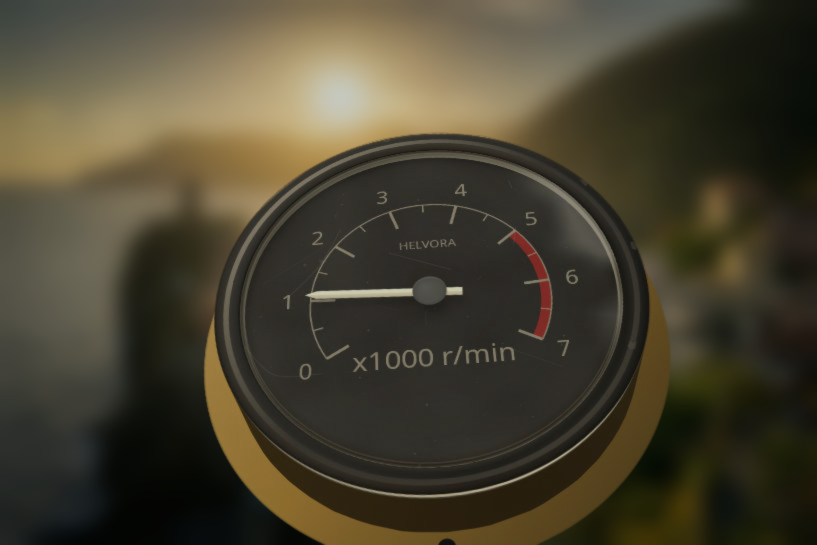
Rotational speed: 1000 rpm
